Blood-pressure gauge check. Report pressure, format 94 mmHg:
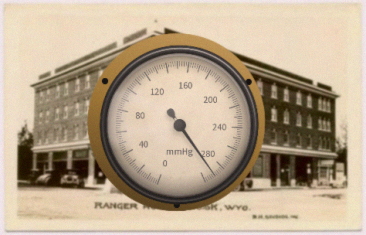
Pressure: 290 mmHg
